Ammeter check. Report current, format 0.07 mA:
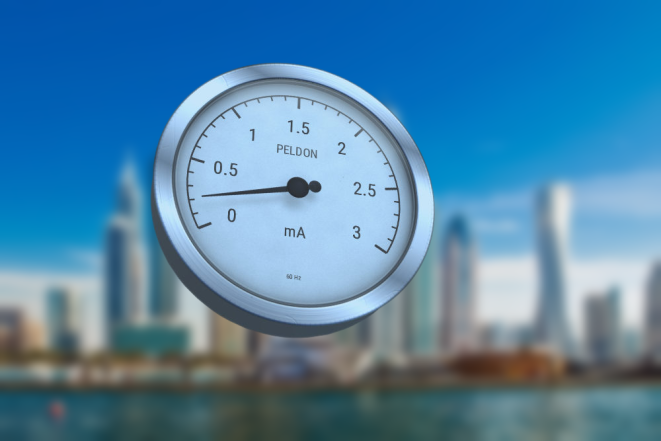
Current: 0.2 mA
